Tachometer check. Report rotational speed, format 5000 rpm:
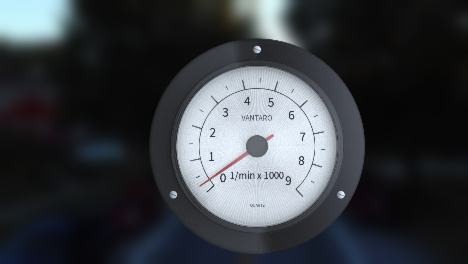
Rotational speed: 250 rpm
